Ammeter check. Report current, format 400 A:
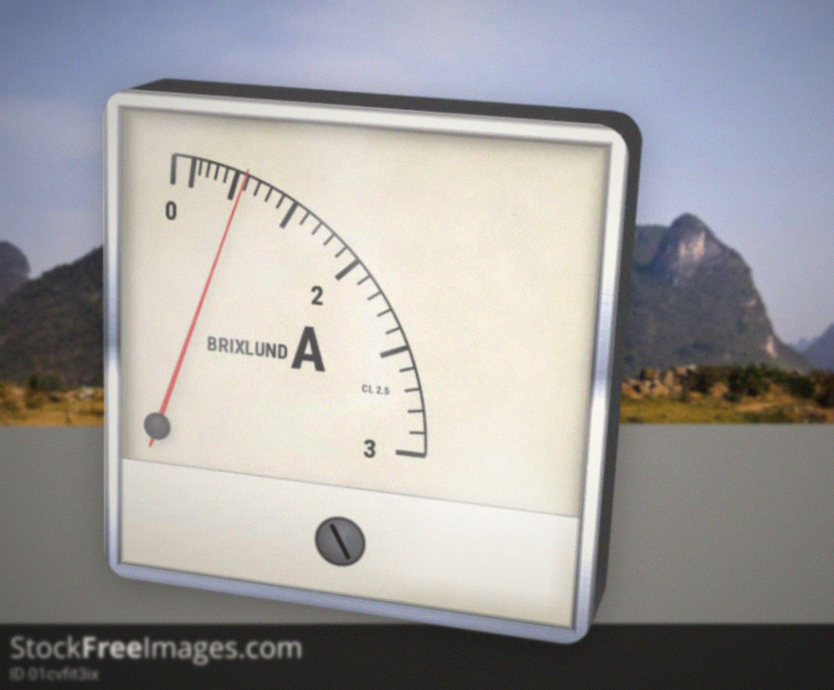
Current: 1.1 A
